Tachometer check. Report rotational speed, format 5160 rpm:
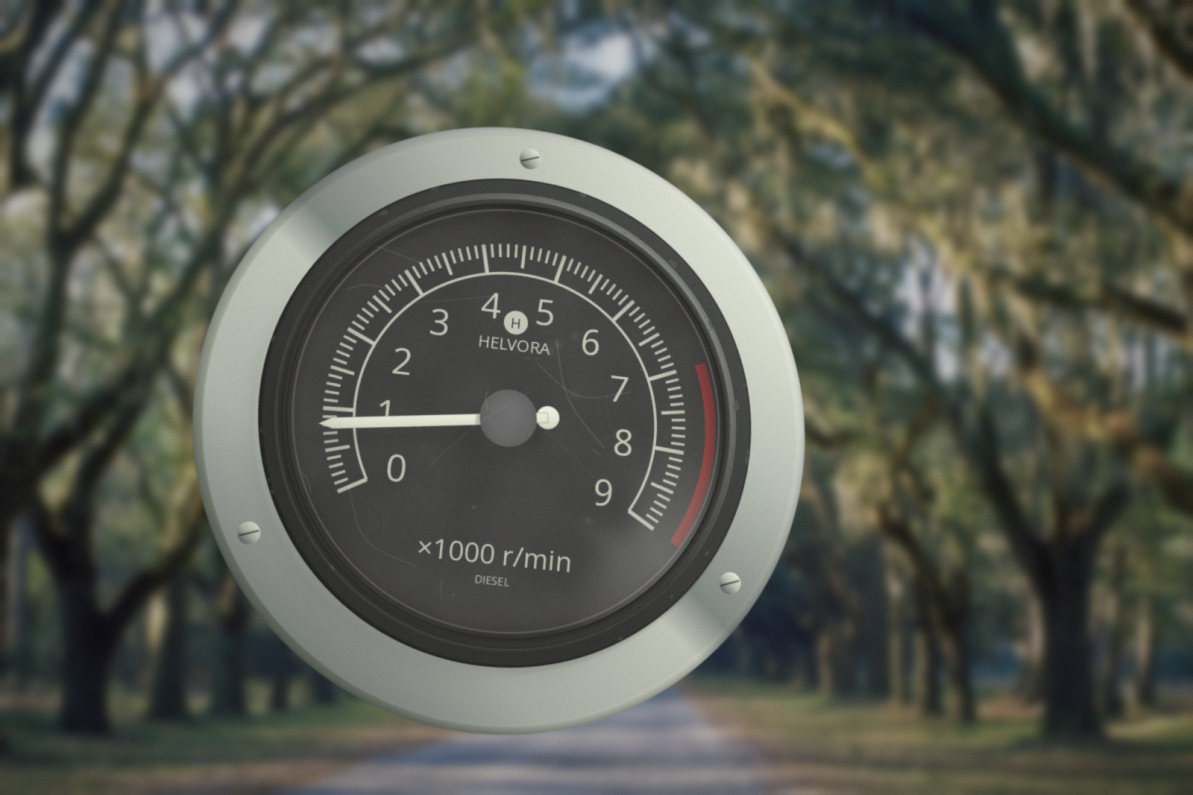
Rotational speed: 800 rpm
